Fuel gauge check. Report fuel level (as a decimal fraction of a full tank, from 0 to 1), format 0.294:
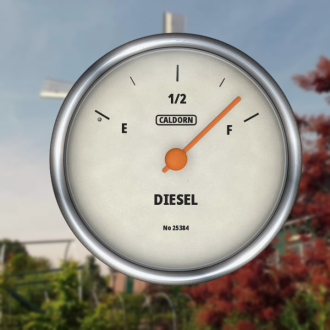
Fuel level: 0.875
